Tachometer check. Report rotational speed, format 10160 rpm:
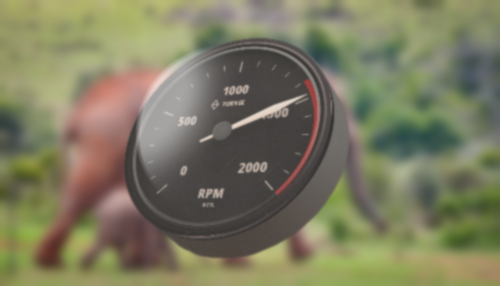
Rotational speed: 1500 rpm
